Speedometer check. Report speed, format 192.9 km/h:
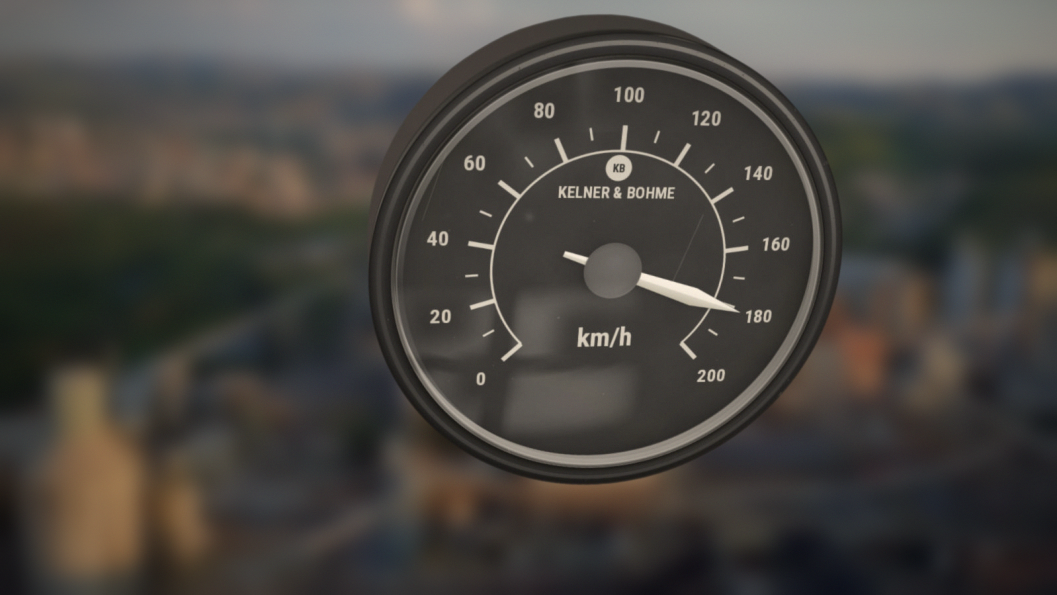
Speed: 180 km/h
